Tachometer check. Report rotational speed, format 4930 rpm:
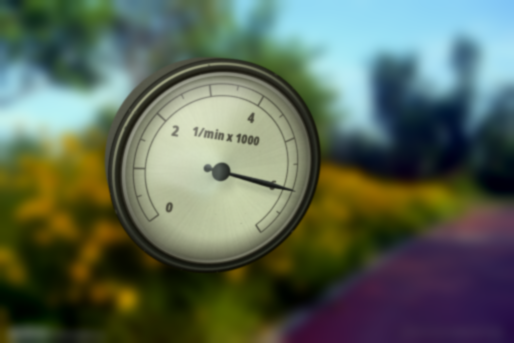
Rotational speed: 6000 rpm
